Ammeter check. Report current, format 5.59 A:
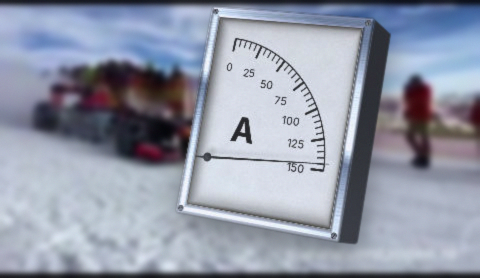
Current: 145 A
